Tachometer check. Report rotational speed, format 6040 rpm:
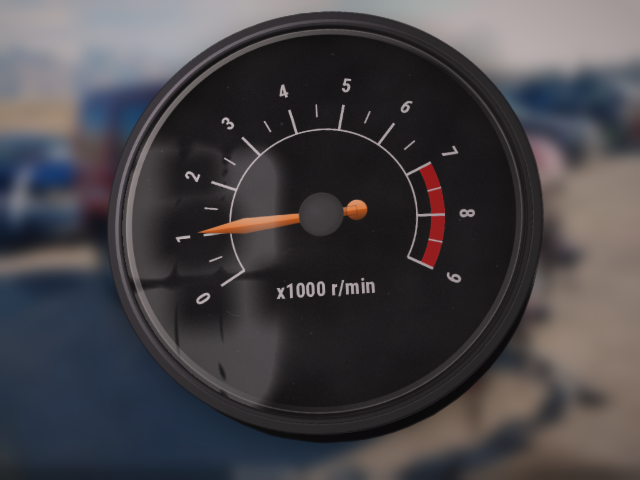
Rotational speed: 1000 rpm
